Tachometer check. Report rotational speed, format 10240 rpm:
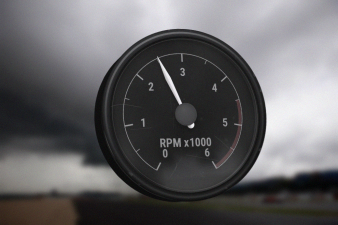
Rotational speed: 2500 rpm
